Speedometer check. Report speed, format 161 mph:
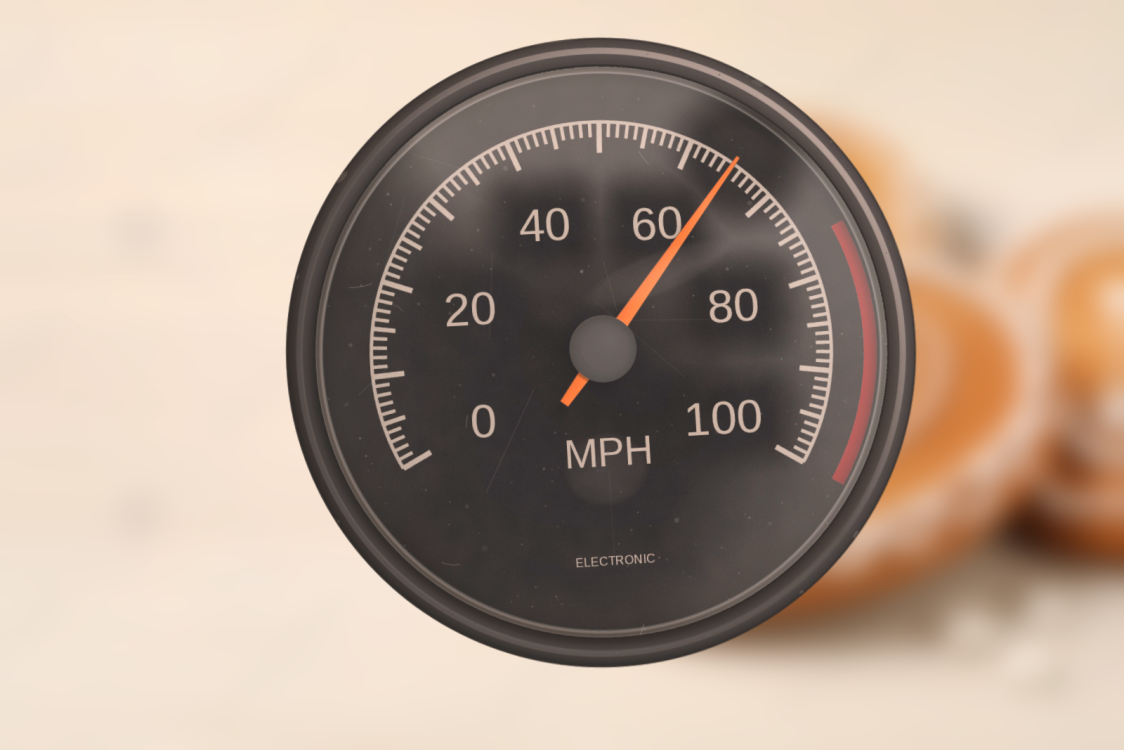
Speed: 65 mph
